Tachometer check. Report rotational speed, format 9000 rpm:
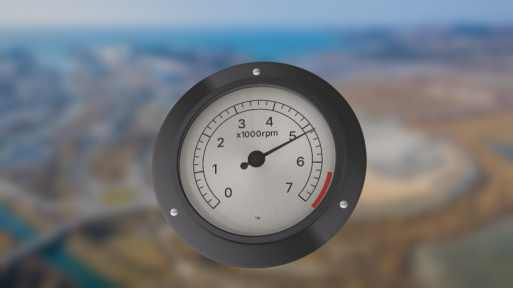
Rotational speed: 5200 rpm
